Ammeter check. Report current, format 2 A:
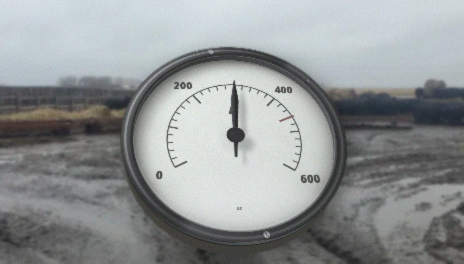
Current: 300 A
